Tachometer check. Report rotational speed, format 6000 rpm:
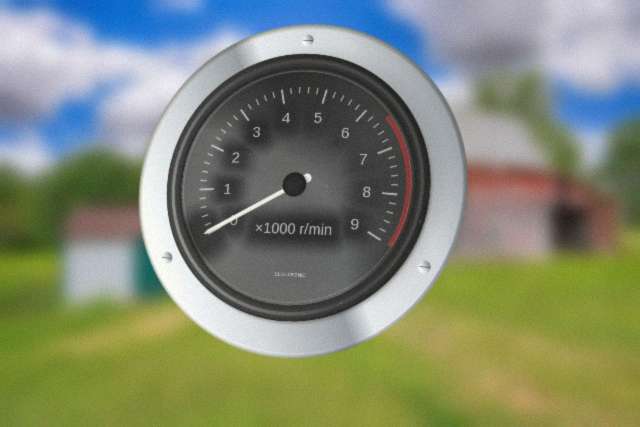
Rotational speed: 0 rpm
